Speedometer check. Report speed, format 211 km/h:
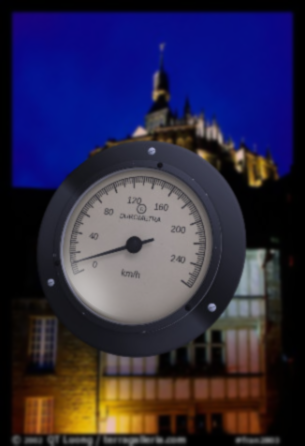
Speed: 10 km/h
